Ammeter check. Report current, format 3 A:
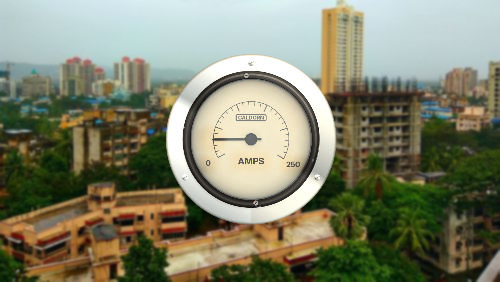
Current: 30 A
